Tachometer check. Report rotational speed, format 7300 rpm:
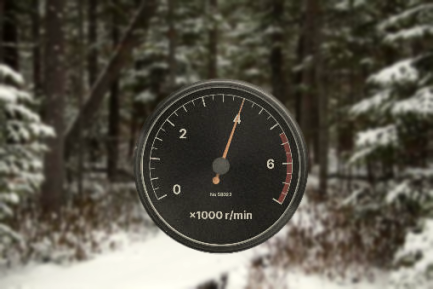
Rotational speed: 4000 rpm
